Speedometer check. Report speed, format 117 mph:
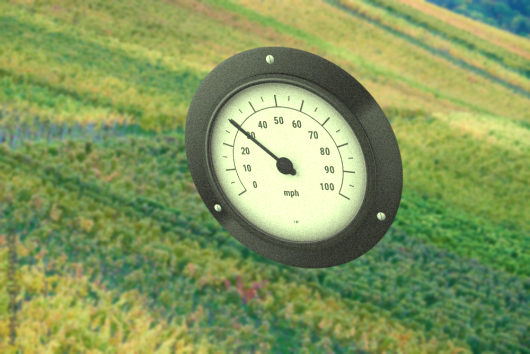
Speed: 30 mph
